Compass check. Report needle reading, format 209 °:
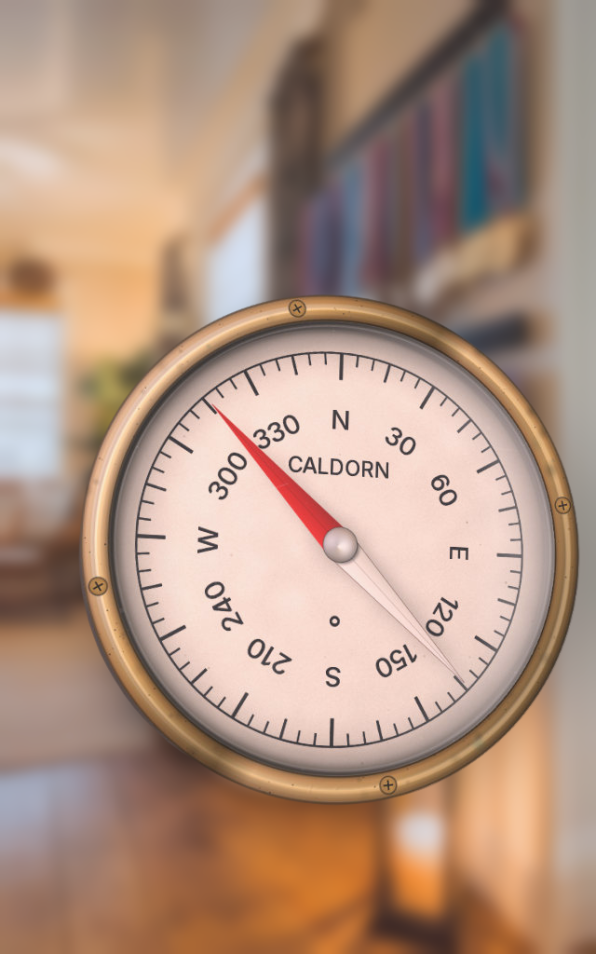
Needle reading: 315 °
